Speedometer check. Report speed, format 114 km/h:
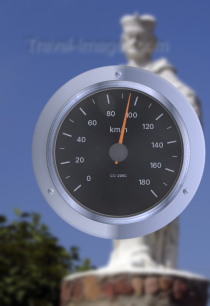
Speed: 95 km/h
